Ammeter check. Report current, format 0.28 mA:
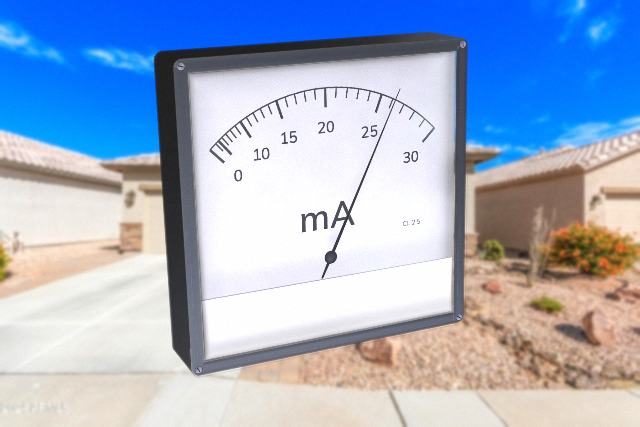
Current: 26 mA
